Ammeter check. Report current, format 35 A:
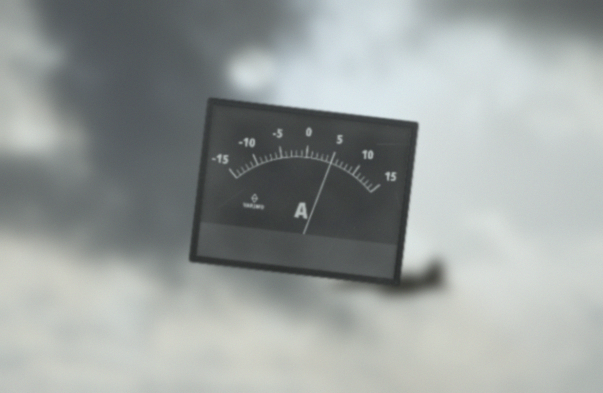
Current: 5 A
